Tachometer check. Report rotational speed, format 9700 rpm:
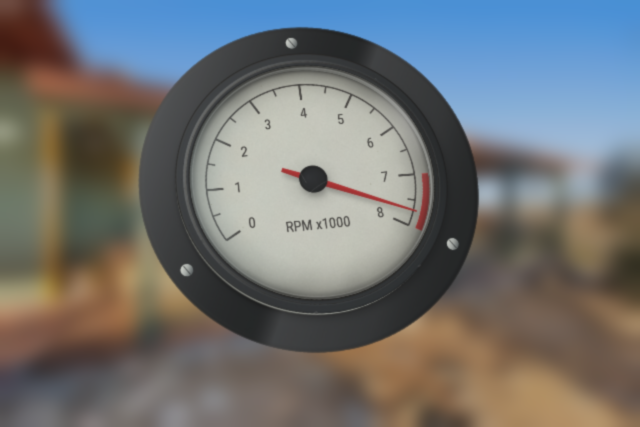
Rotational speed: 7750 rpm
